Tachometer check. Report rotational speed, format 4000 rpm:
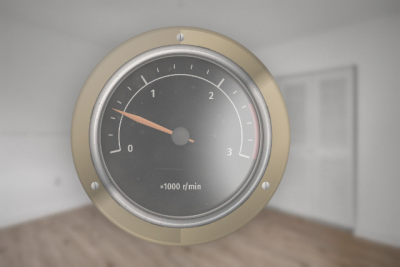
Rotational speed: 500 rpm
